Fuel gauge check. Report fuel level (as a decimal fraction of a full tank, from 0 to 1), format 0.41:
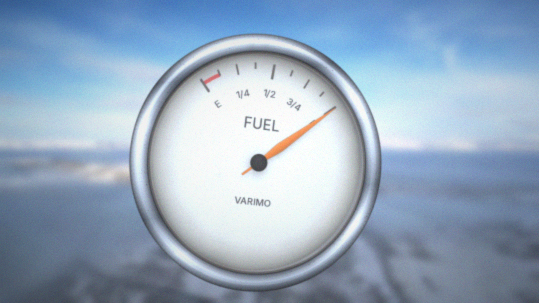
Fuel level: 1
